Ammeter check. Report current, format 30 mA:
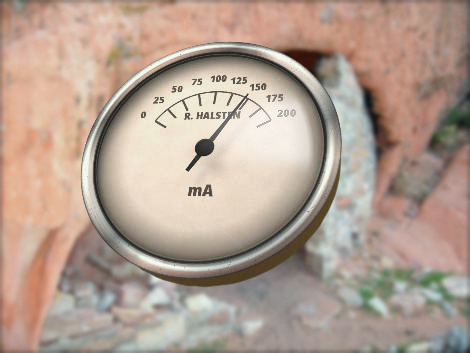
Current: 150 mA
